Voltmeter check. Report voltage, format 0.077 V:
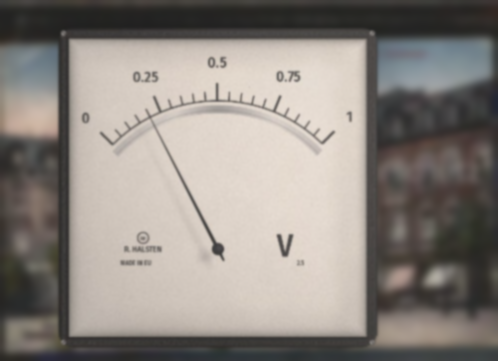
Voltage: 0.2 V
